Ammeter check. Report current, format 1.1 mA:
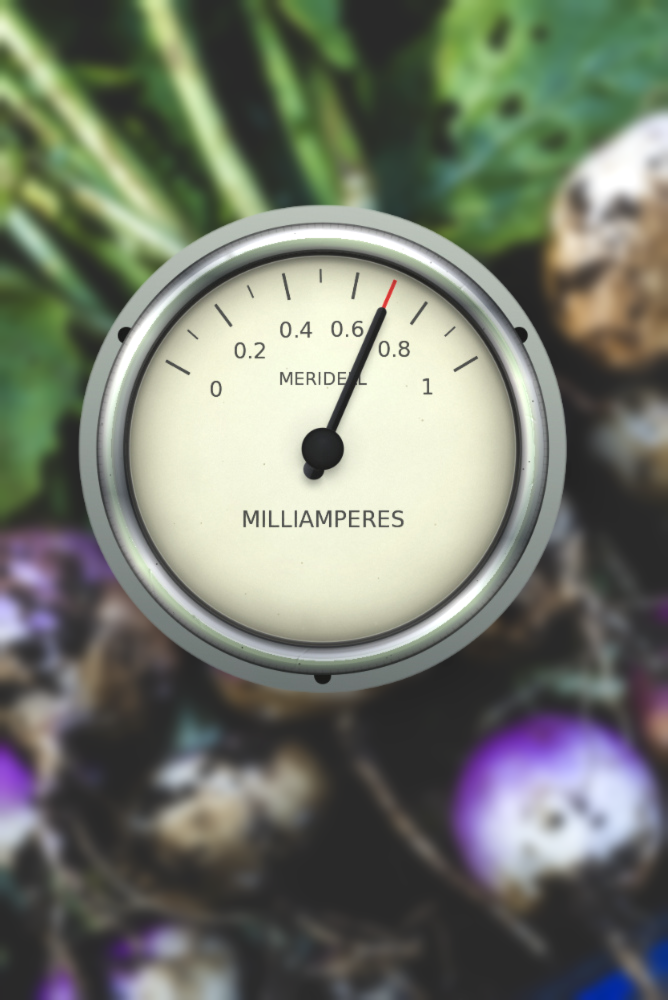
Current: 0.7 mA
